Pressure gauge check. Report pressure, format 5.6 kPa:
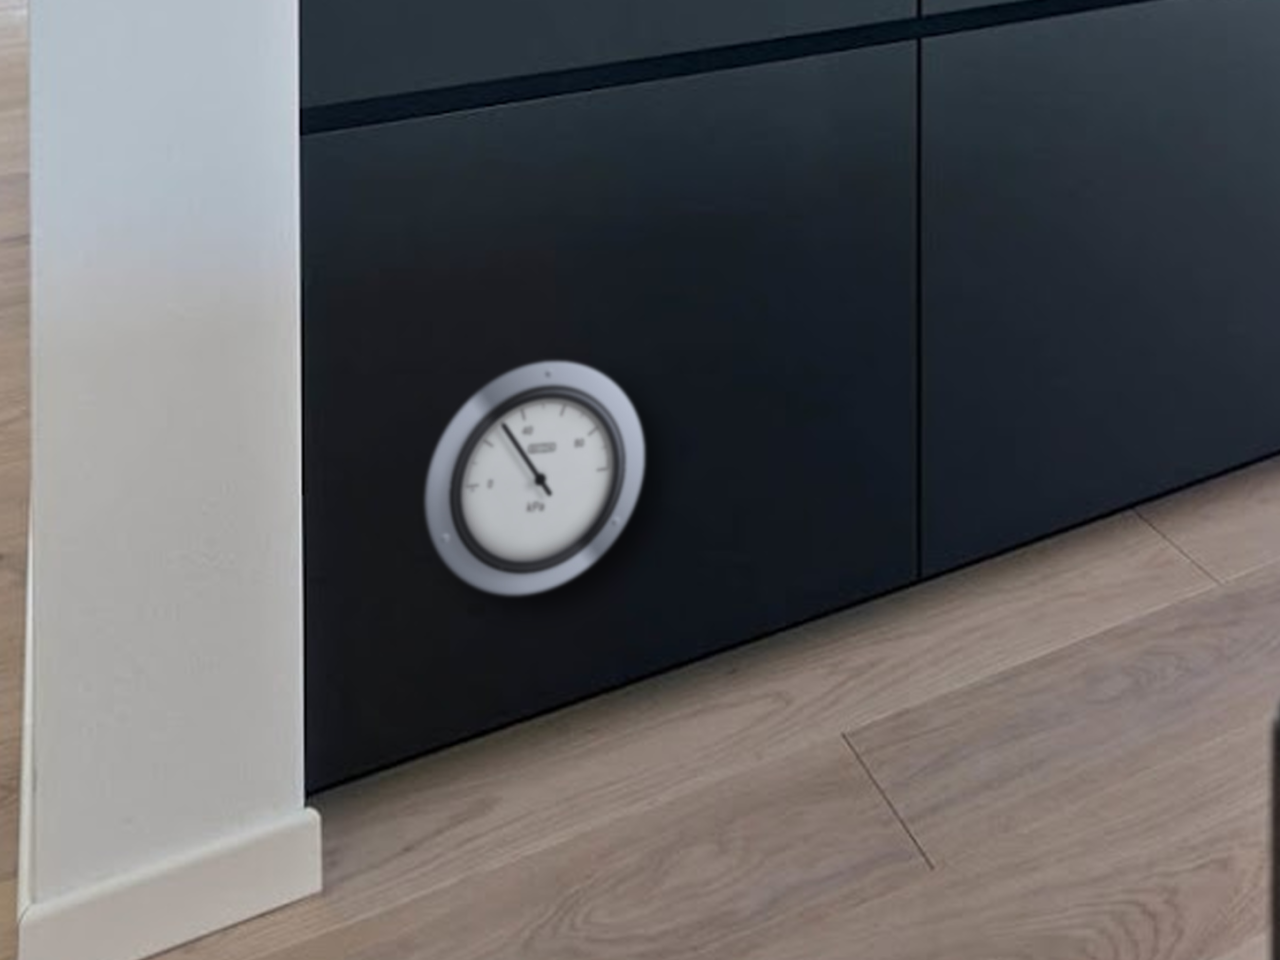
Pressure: 30 kPa
